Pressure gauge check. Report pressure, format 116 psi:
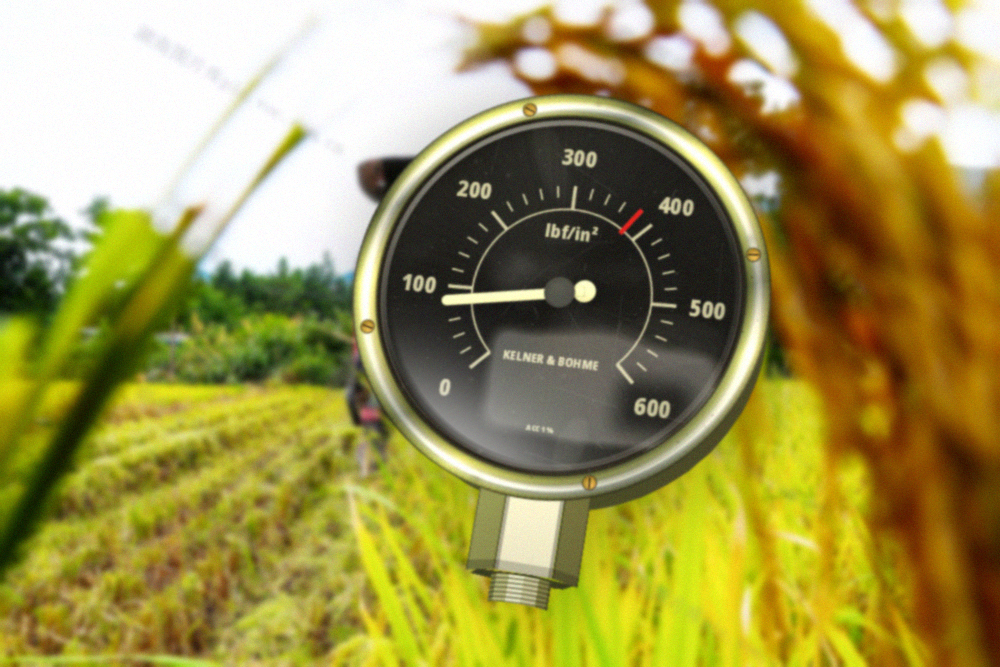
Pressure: 80 psi
